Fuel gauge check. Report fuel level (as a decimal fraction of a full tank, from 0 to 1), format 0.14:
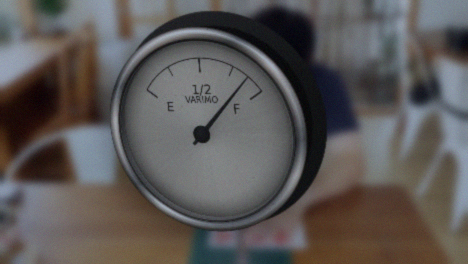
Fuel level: 0.875
